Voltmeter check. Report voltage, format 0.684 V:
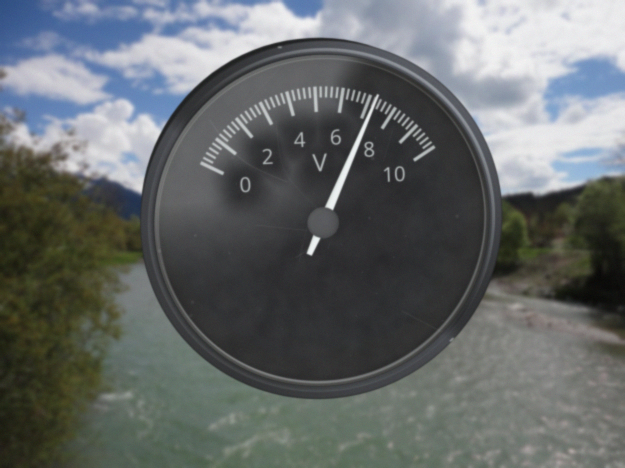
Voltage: 7.2 V
